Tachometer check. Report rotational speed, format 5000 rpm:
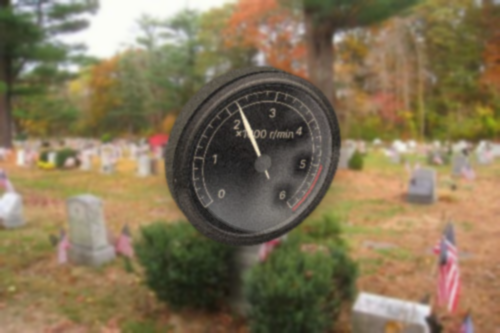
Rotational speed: 2200 rpm
